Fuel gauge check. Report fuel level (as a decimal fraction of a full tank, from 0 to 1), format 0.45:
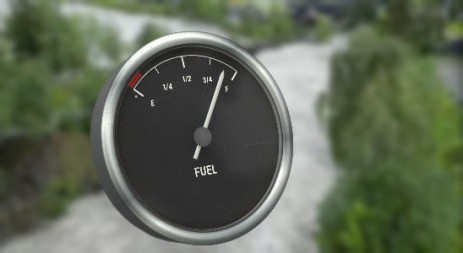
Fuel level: 0.875
